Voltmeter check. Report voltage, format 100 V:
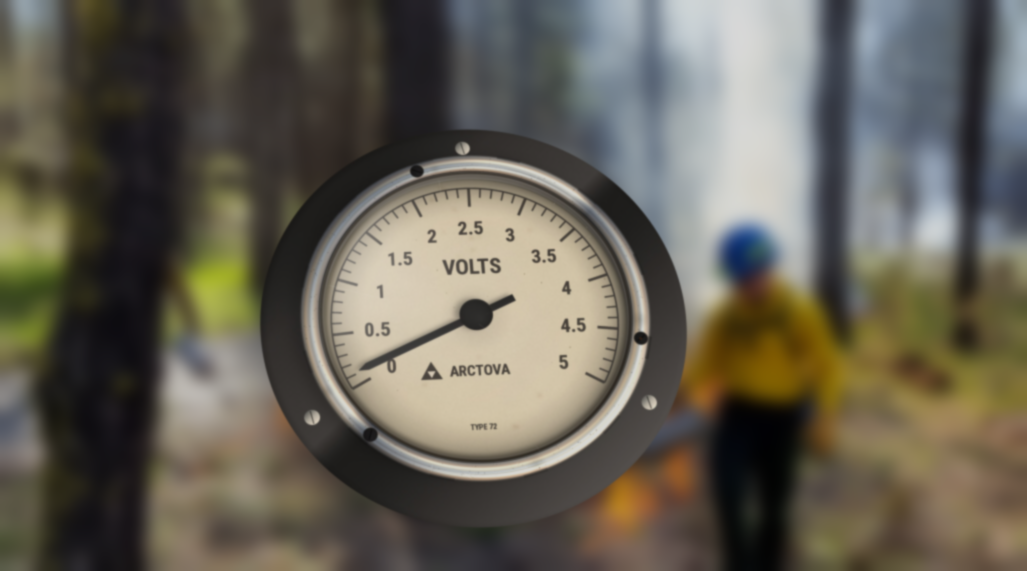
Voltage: 0.1 V
